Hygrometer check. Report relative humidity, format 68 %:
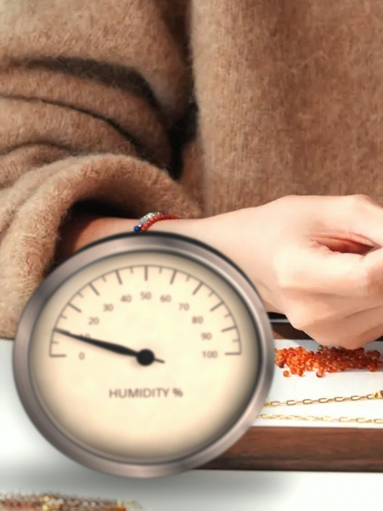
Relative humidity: 10 %
